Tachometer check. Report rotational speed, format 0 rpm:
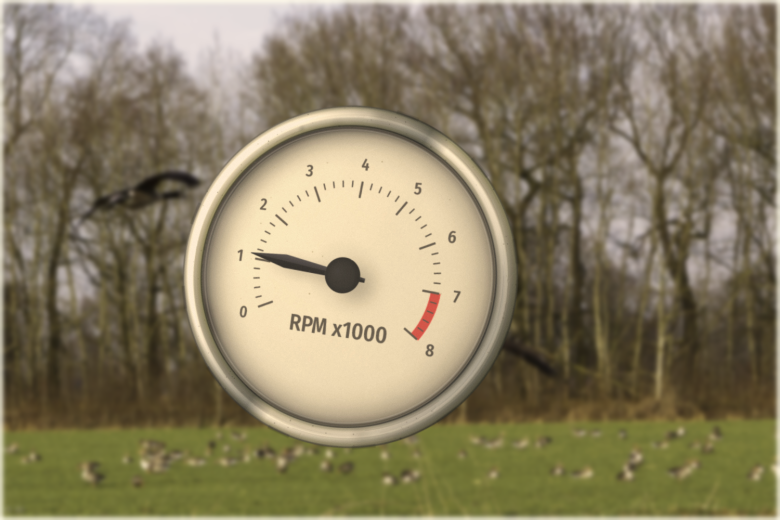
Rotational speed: 1100 rpm
